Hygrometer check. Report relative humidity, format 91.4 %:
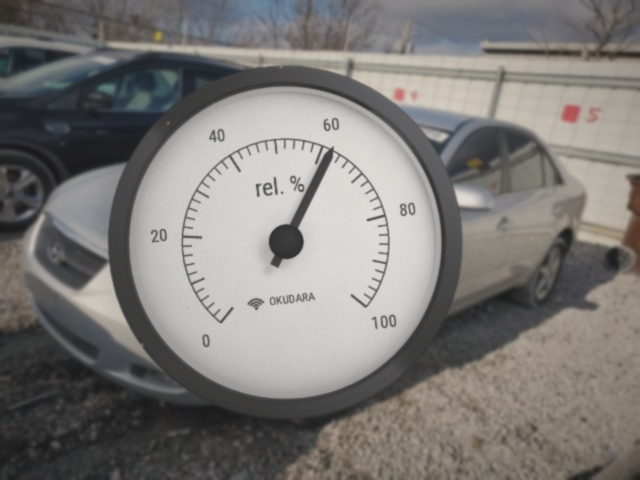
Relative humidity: 62 %
